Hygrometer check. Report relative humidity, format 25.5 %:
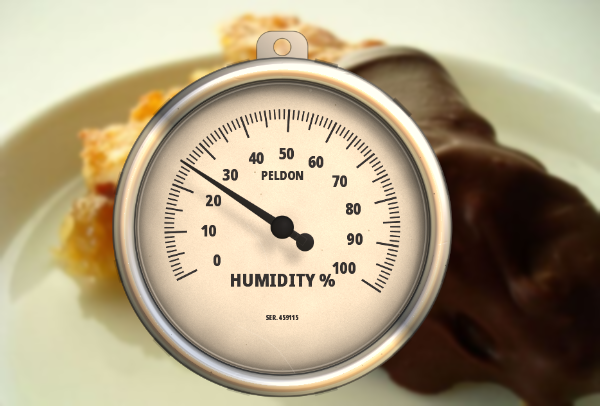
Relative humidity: 25 %
